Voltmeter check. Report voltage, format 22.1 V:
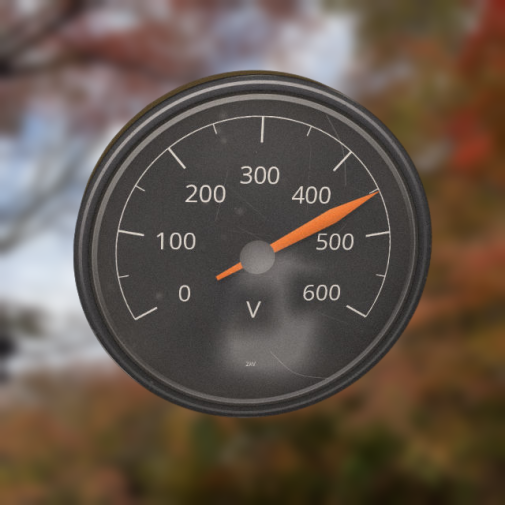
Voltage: 450 V
